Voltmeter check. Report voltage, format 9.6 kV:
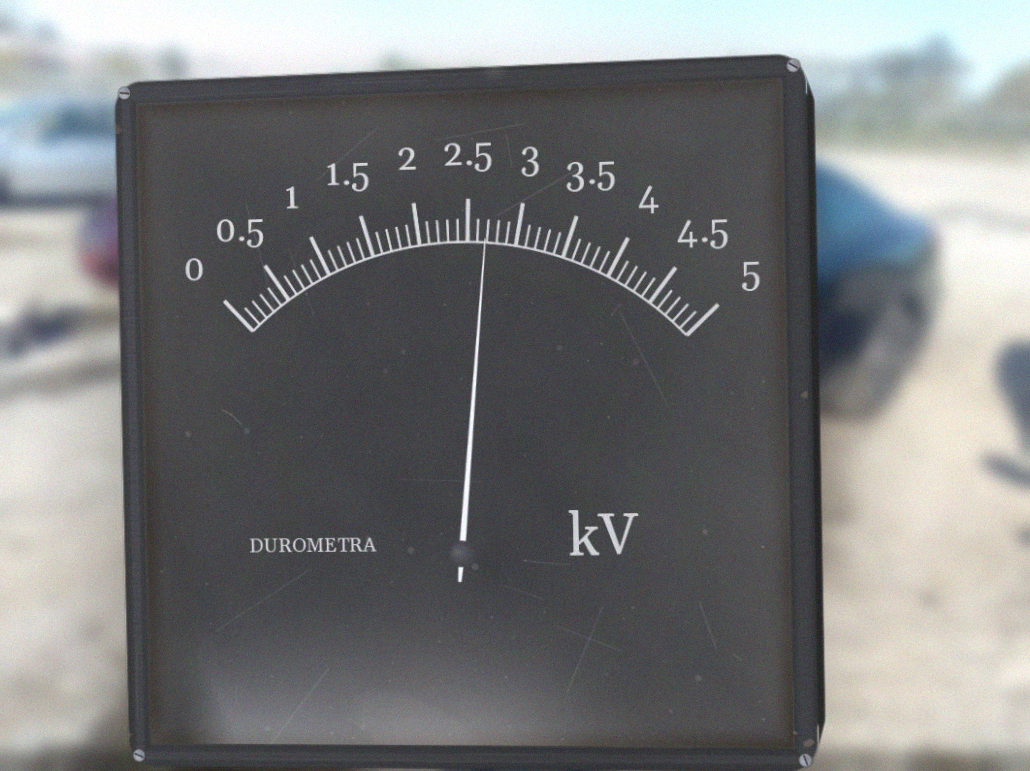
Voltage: 2.7 kV
